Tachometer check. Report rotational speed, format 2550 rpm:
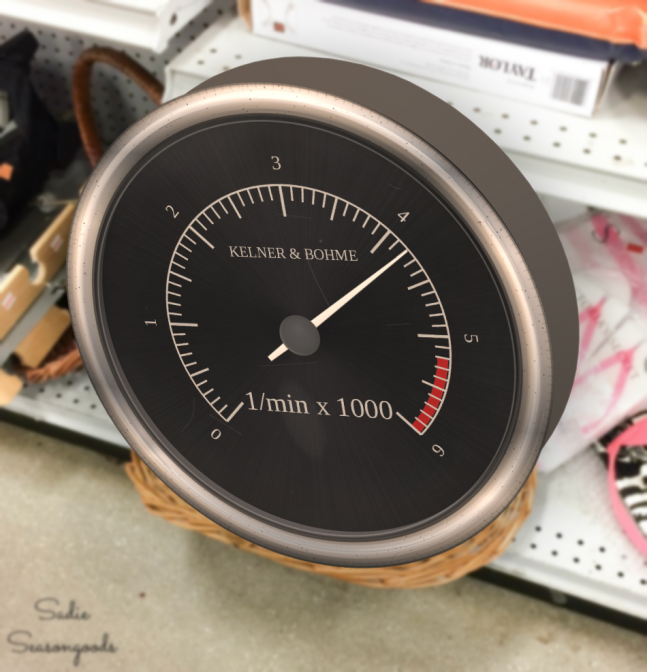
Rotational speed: 4200 rpm
